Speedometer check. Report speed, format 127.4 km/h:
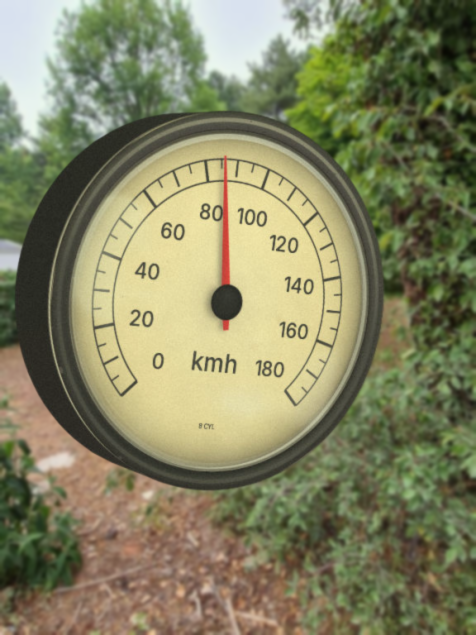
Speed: 85 km/h
